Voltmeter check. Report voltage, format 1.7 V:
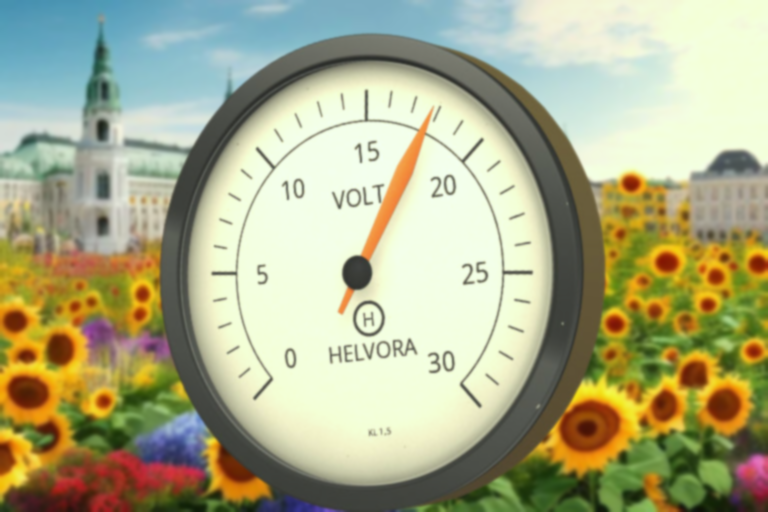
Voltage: 18 V
